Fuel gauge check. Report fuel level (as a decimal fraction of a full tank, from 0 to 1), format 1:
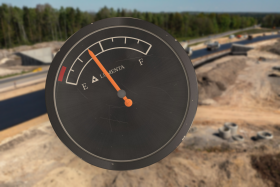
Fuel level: 0.375
